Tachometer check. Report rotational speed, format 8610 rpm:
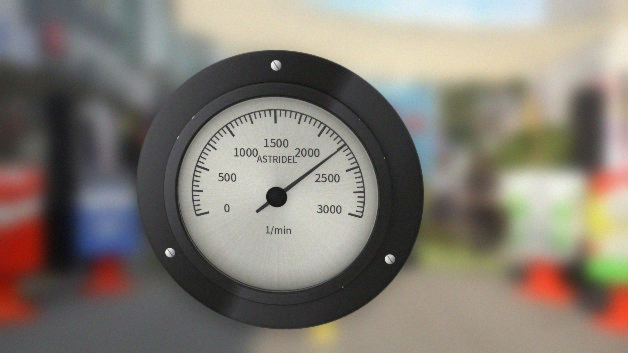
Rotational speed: 2250 rpm
